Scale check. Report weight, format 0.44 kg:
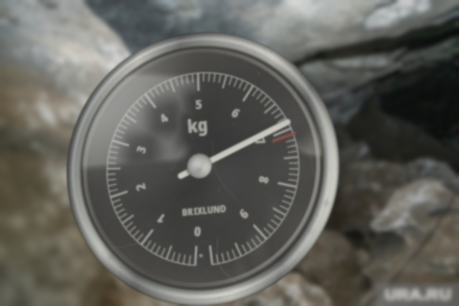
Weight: 6.9 kg
